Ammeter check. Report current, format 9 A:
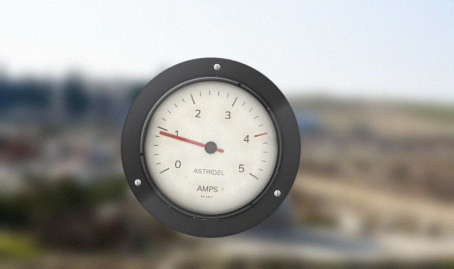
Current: 0.9 A
